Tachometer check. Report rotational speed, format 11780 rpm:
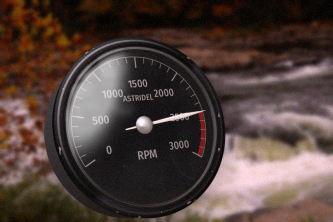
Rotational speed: 2500 rpm
